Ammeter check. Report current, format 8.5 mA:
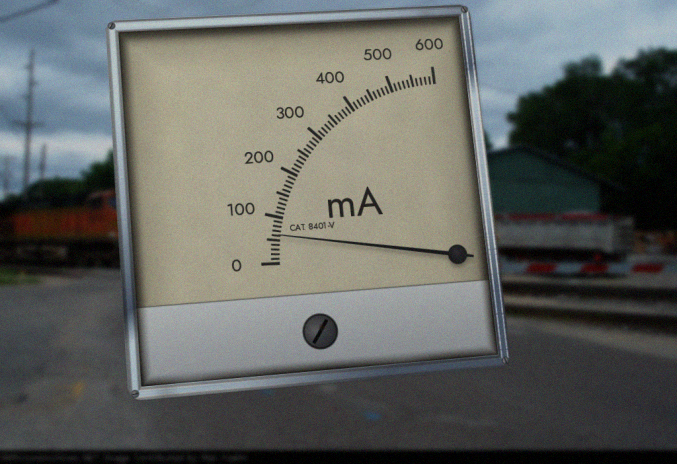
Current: 60 mA
